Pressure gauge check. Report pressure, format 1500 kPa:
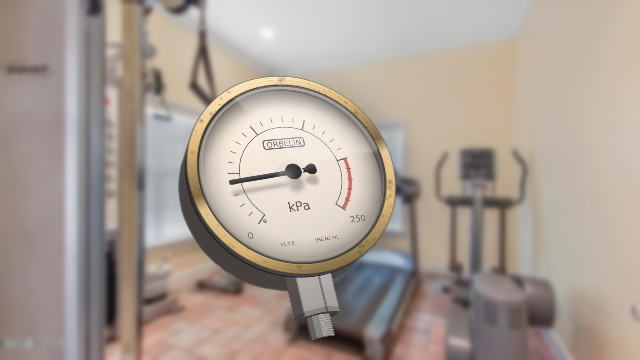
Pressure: 40 kPa
